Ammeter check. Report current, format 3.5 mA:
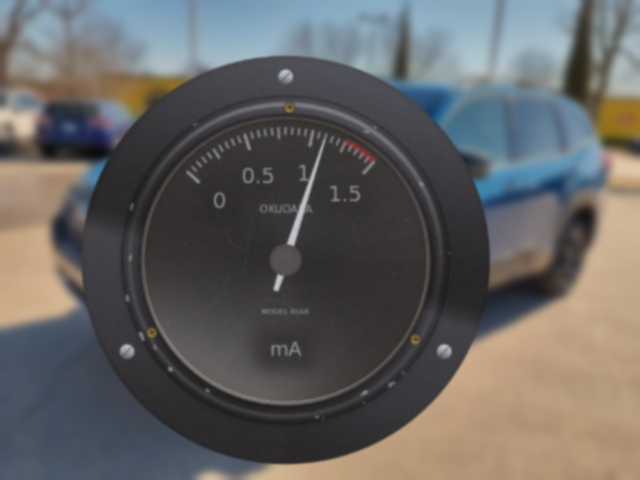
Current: 1.1 mA
